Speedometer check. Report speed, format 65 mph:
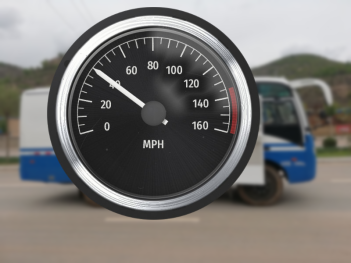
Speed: 40 mph
